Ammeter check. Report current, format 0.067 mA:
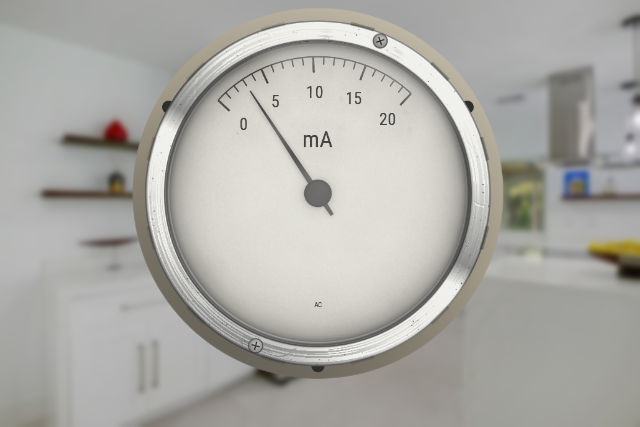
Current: 3 mA
